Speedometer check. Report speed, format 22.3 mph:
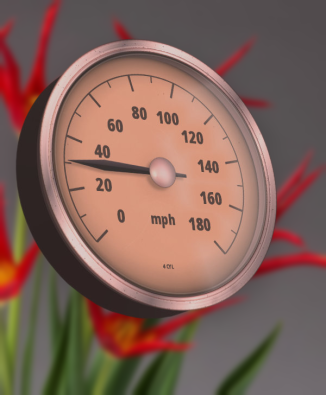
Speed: 30 mph
